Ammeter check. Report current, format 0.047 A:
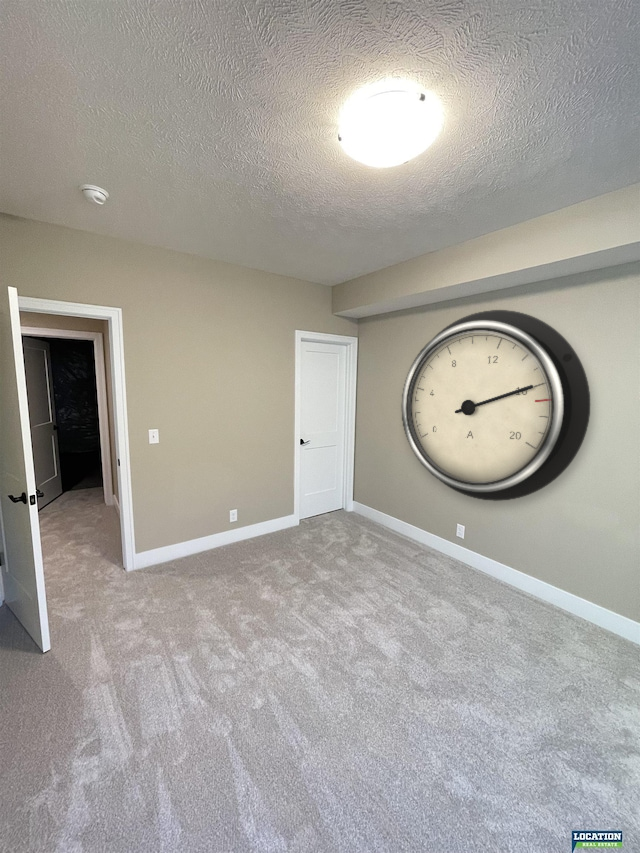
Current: 16 A
